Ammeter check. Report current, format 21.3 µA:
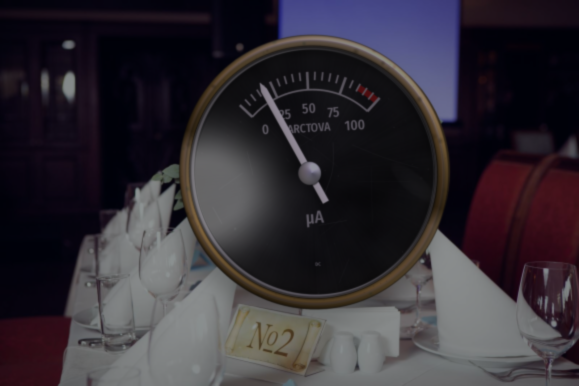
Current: 20 µA
